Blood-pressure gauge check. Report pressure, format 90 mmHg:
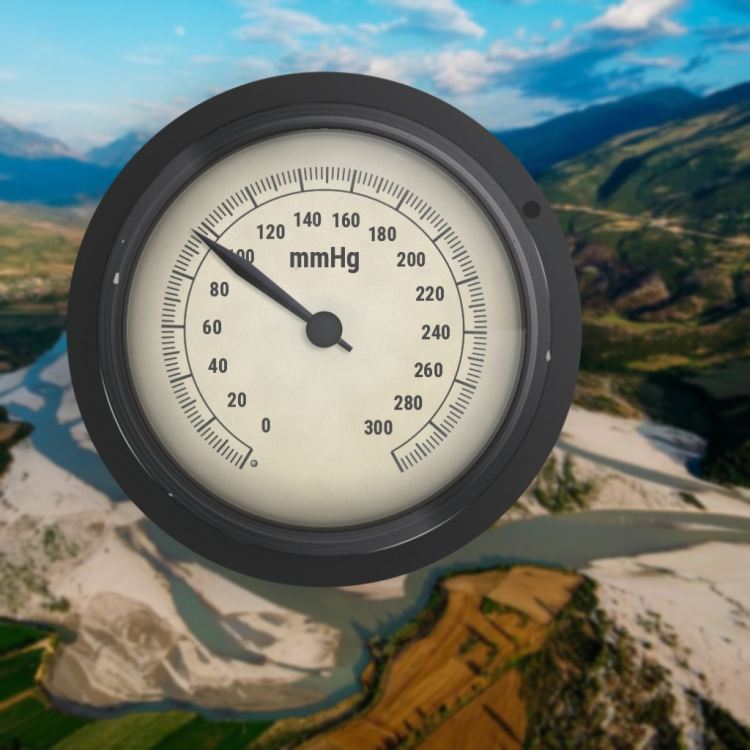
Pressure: 96 mmHg
